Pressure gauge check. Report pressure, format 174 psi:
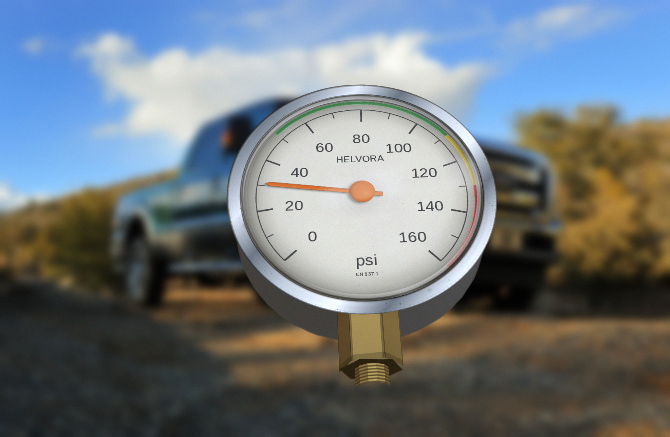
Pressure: 30 psi
